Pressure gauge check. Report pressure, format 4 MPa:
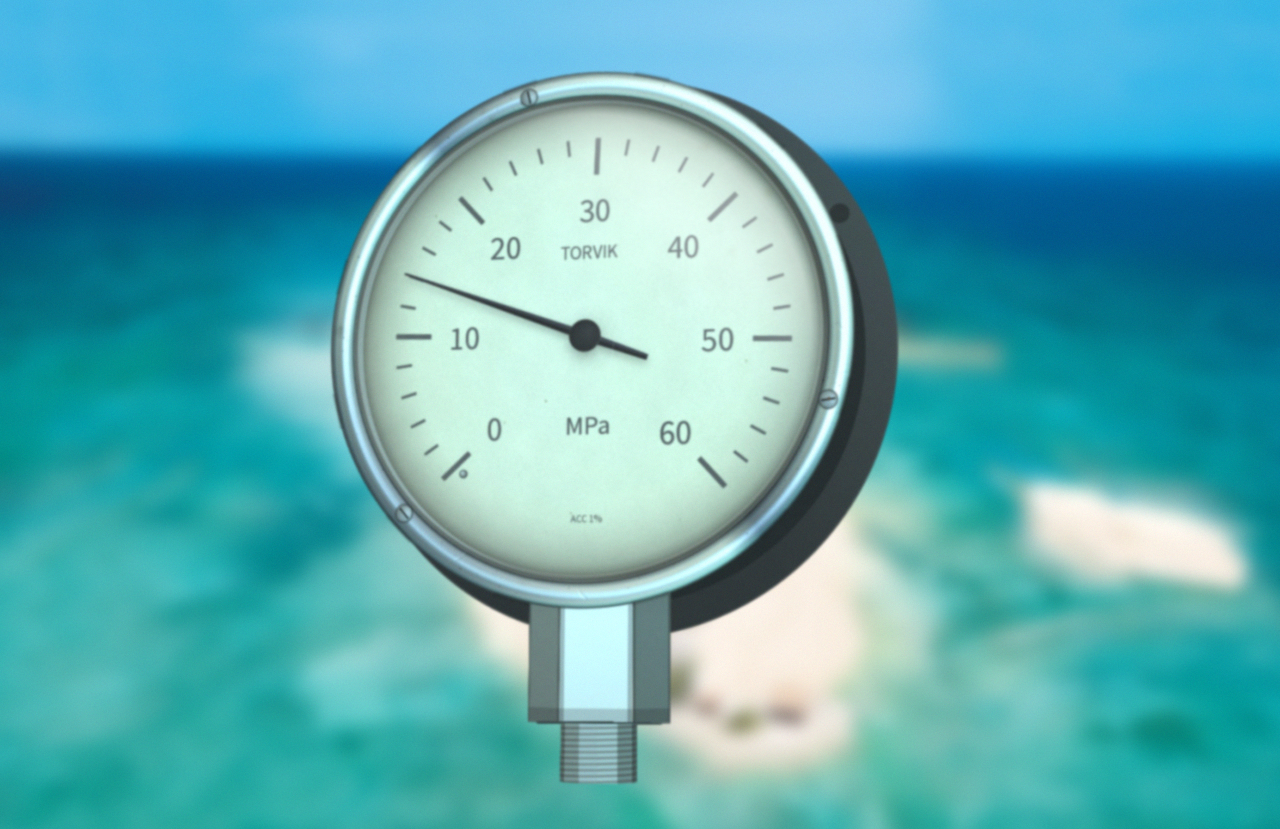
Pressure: 14 MPa
